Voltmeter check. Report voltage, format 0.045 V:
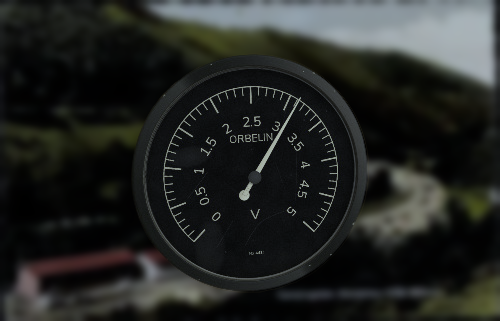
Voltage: 3.1 V
